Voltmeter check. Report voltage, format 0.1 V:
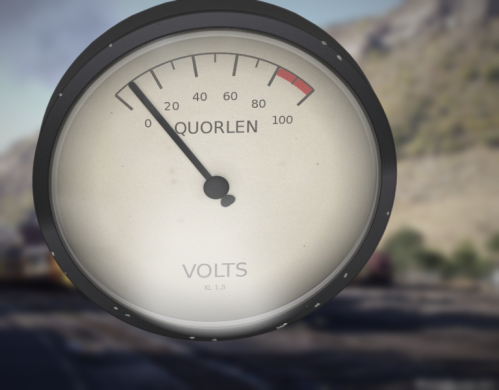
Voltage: 10 V
